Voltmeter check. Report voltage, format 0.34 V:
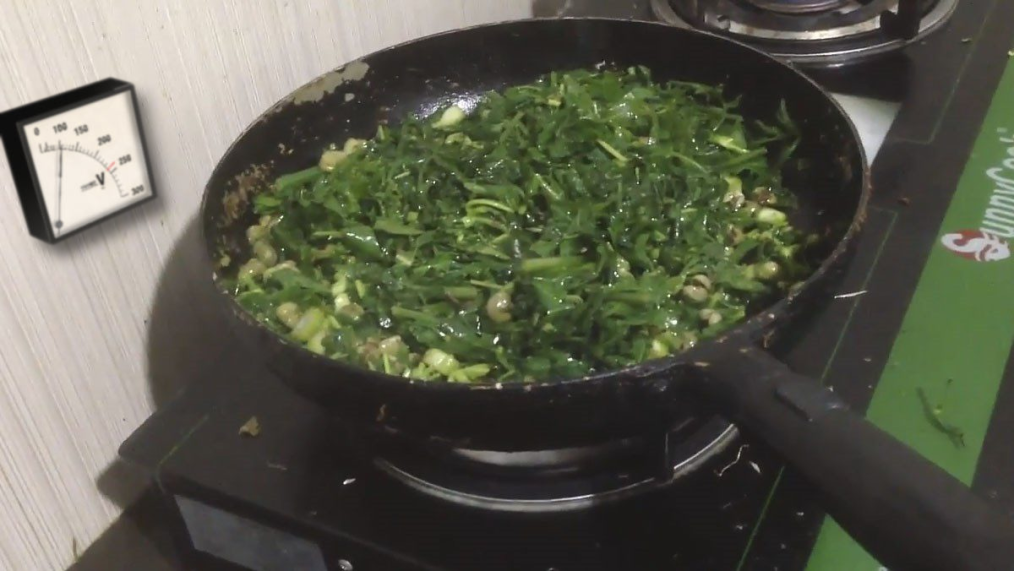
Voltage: 100 V
